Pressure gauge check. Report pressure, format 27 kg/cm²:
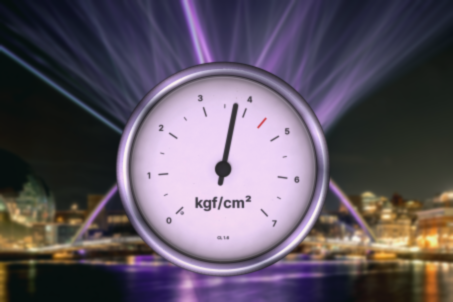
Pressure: 3.75 kg/cm²
